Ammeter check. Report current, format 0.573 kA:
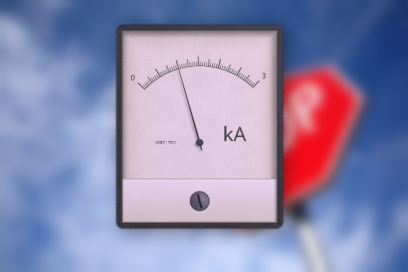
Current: 1 kA
